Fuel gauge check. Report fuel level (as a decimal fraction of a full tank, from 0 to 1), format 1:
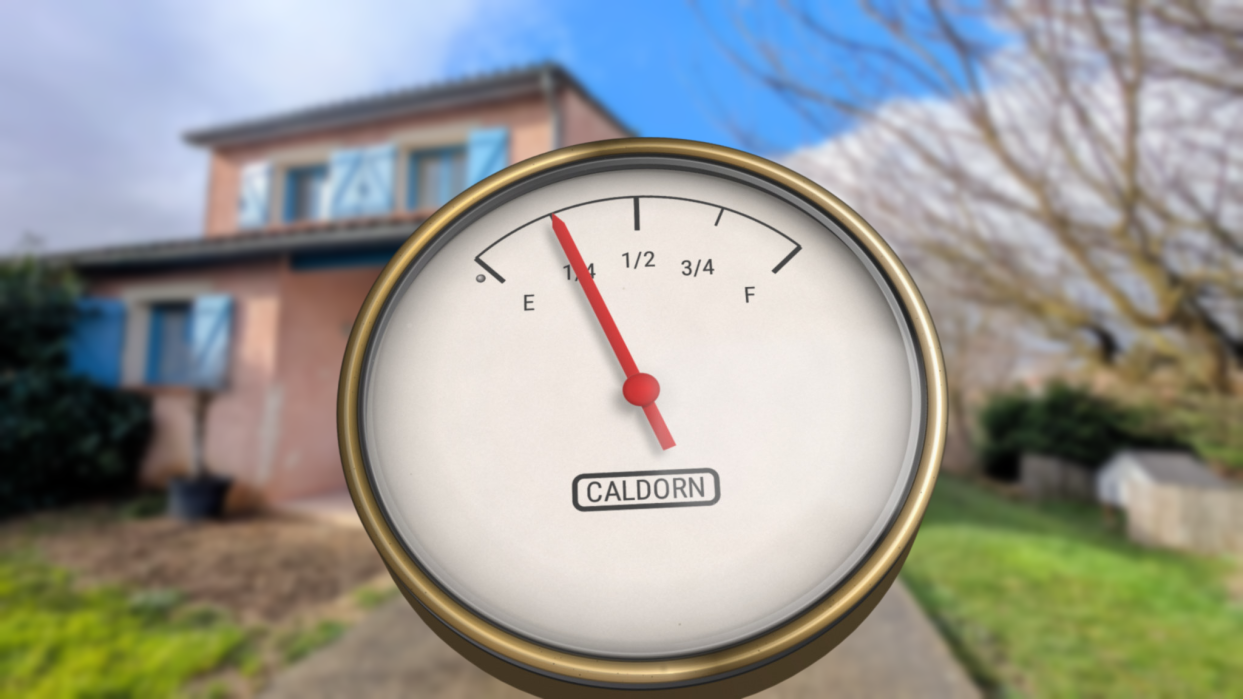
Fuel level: 0.25
